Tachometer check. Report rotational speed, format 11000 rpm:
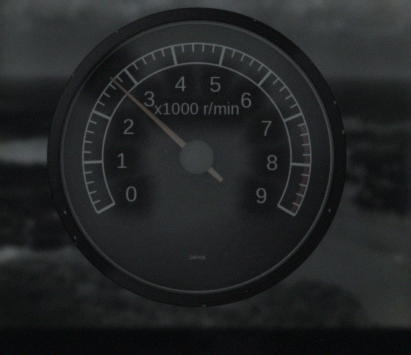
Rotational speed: 2700 rpm
